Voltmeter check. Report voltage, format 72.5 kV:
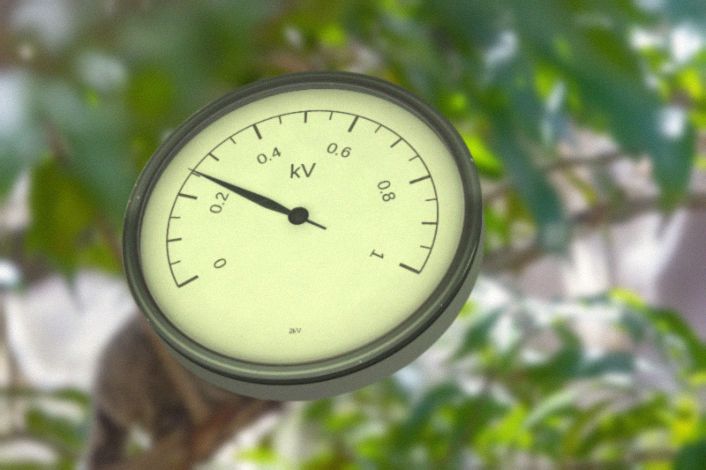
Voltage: 0.25 kV
